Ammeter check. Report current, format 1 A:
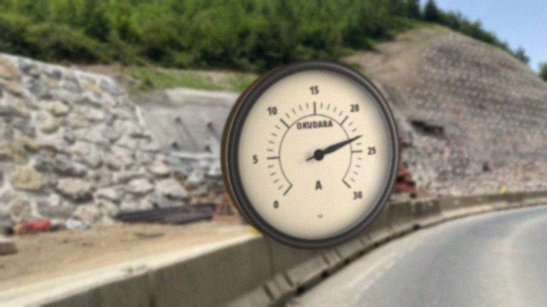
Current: 23 A
